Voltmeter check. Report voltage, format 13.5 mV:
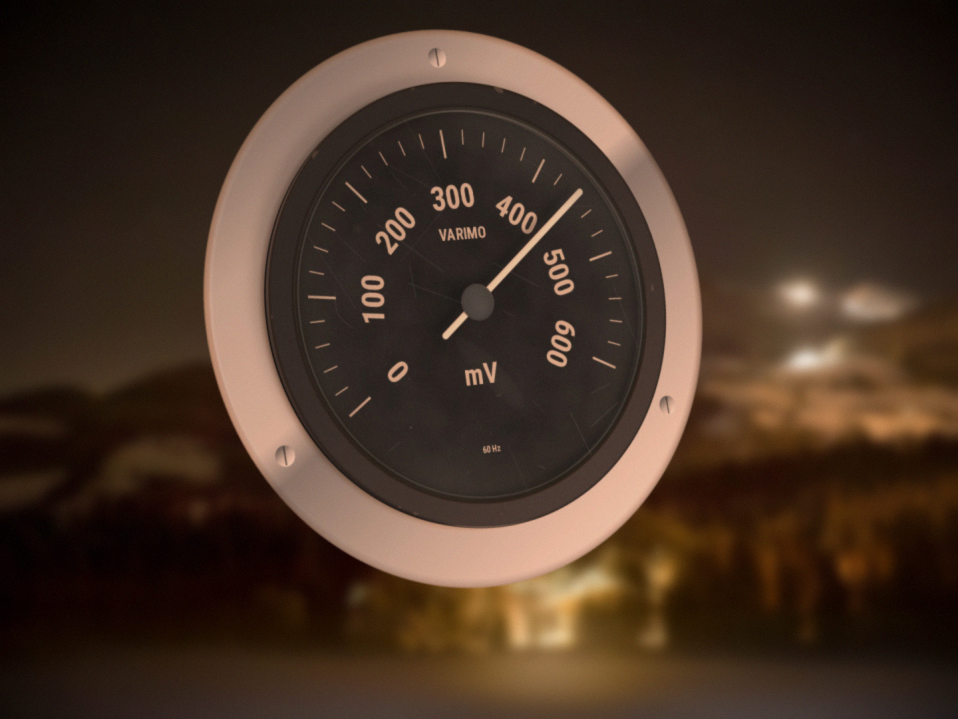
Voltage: 440 mV
